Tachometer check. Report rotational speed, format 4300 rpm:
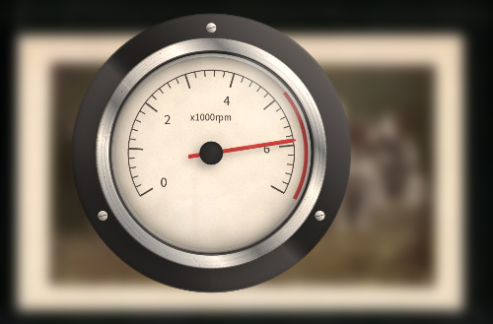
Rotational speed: 5900 rpm
